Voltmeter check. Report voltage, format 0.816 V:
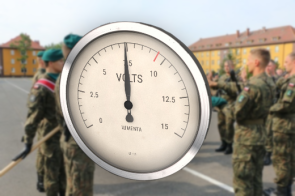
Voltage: 7.5 V
